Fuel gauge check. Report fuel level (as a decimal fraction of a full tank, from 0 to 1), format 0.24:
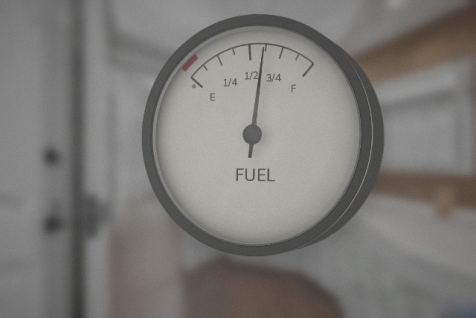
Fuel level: 0.625
